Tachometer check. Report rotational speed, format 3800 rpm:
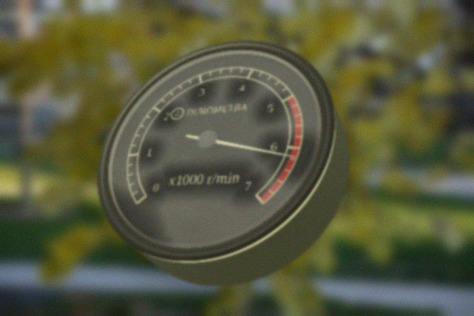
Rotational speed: 6200 rpm
